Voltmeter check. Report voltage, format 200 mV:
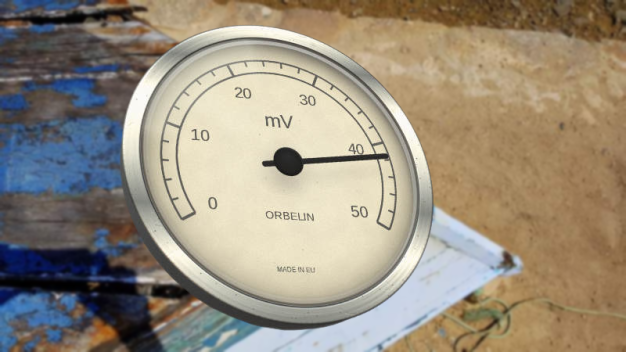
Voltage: 42 mV
